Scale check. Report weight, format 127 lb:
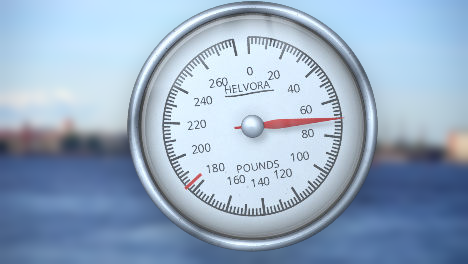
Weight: 70 lb
